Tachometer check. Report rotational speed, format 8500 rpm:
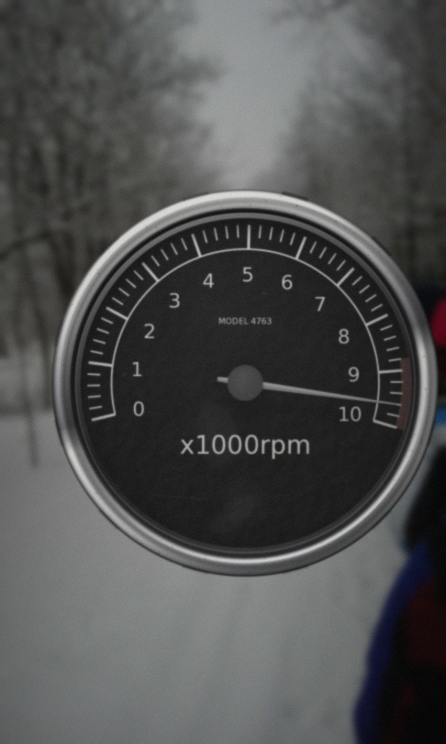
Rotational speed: 9600 rpm
